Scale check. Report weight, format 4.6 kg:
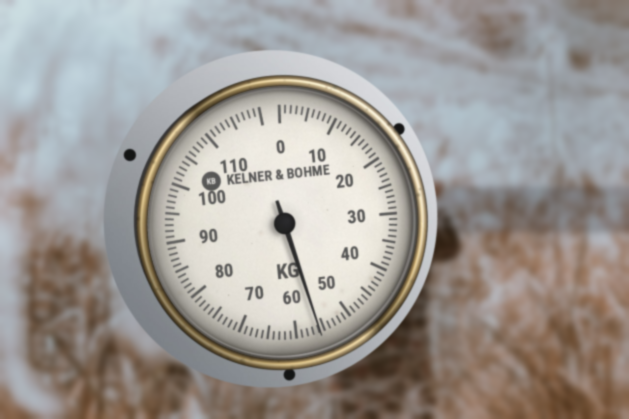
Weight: 56 kg
